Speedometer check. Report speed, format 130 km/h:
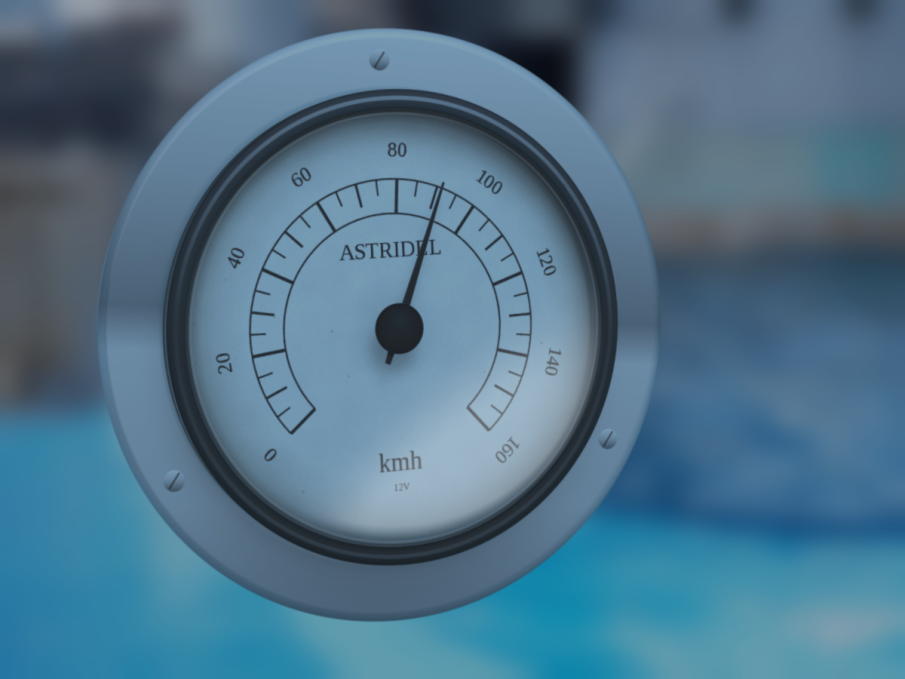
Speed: 90 km/h
